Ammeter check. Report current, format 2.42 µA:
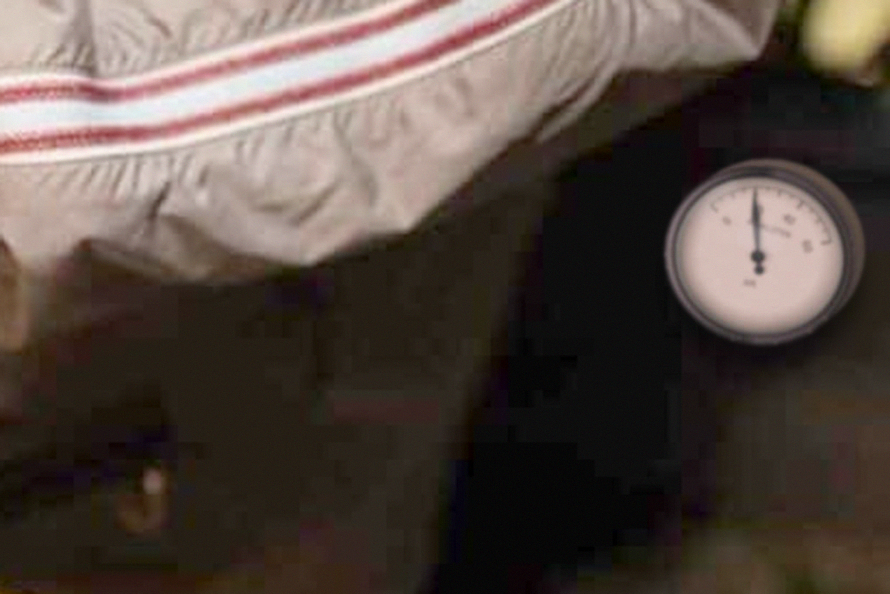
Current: 20 µA
